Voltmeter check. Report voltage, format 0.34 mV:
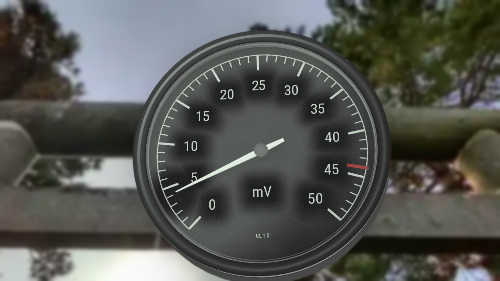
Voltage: 4 mV
